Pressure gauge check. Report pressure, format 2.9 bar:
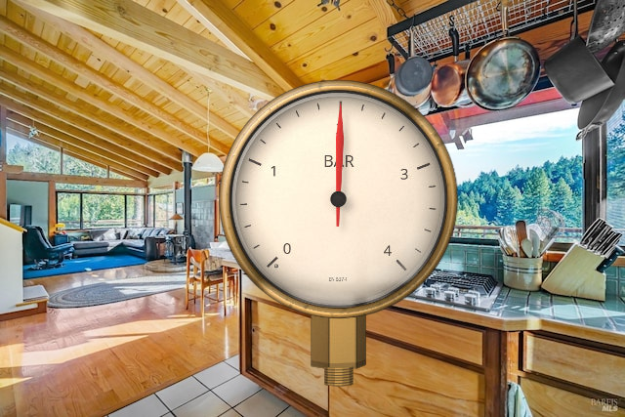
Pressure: 2 bar
